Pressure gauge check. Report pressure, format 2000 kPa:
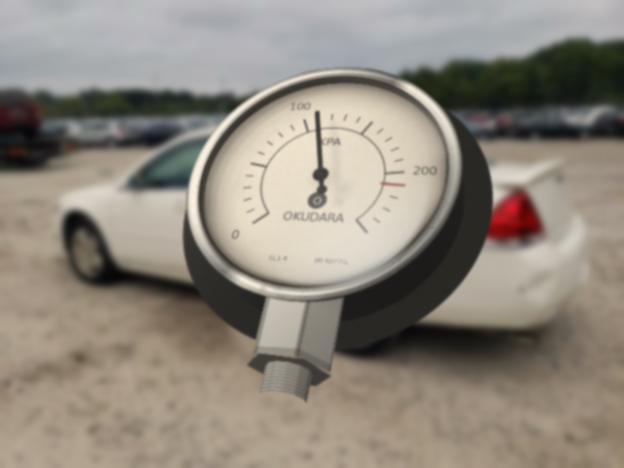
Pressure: 110 kPa
